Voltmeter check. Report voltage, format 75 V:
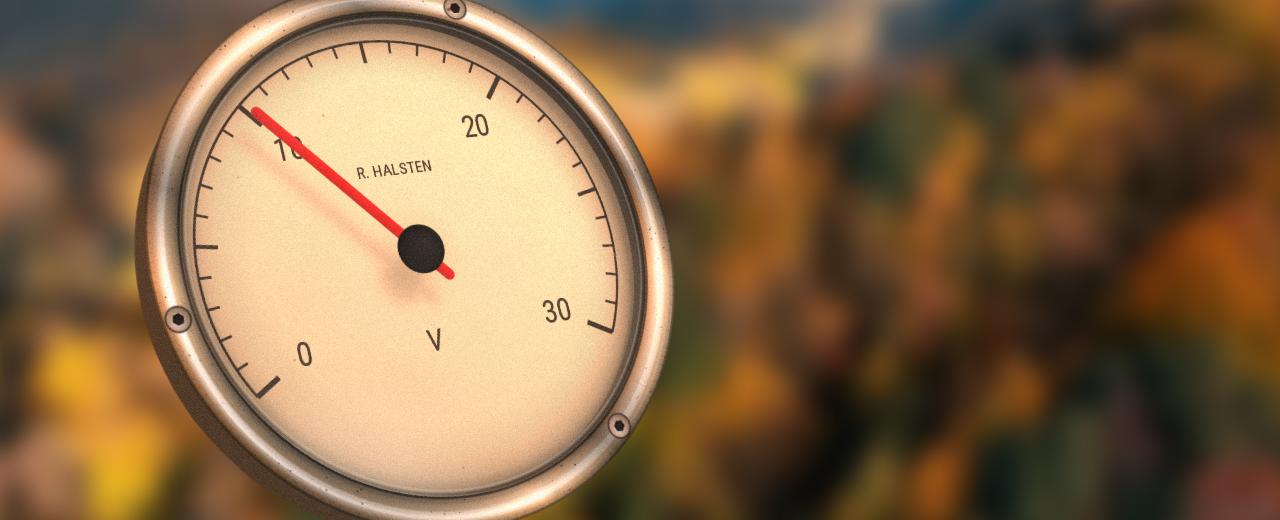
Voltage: 10 V
